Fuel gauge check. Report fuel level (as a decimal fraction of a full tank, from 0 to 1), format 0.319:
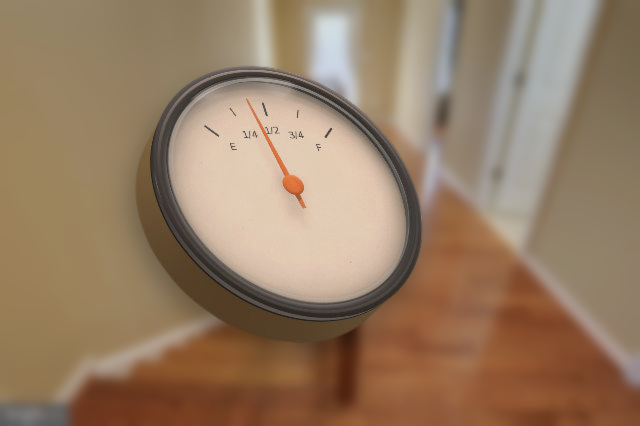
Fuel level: 0.375
